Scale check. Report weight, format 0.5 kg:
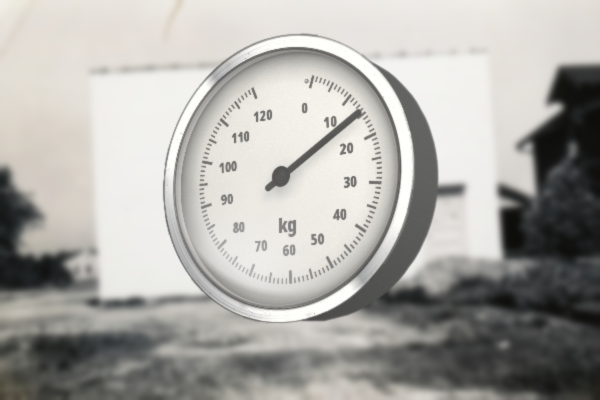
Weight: 15 kg
